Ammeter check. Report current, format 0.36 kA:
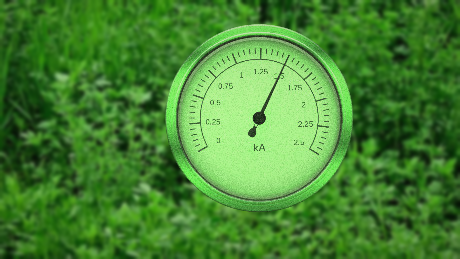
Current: 1.5 kA
